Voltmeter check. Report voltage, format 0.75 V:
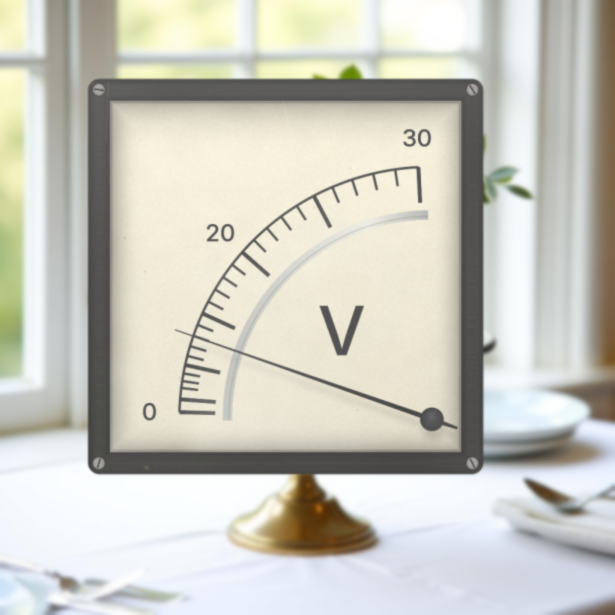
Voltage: 13 V
